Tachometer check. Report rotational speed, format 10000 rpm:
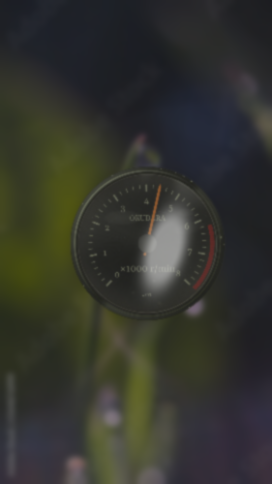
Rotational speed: 4400 rpm
